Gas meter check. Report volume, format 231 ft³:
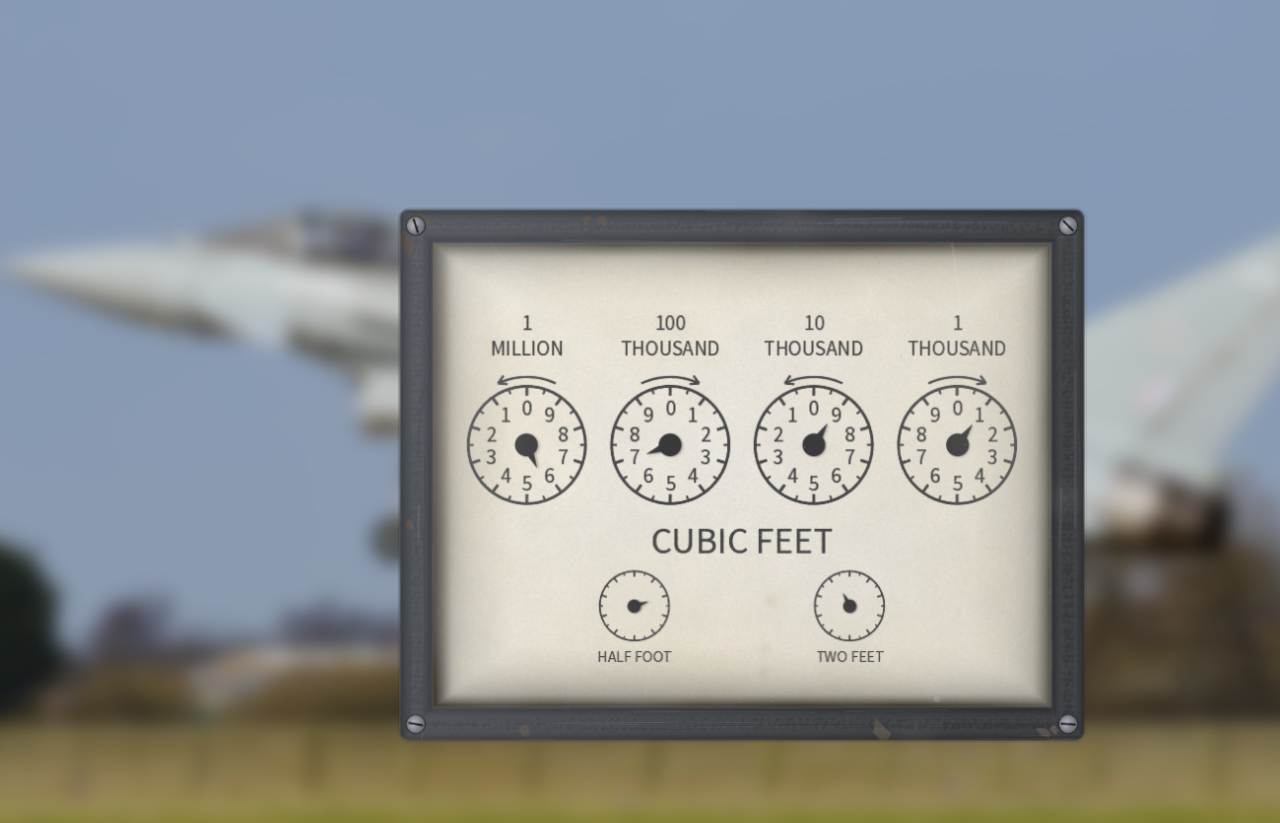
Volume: 569100 ft³
